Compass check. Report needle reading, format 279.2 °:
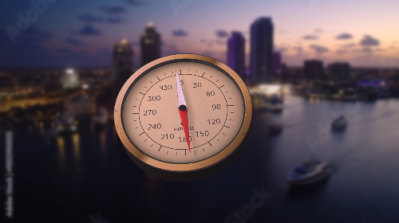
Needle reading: 175 °
